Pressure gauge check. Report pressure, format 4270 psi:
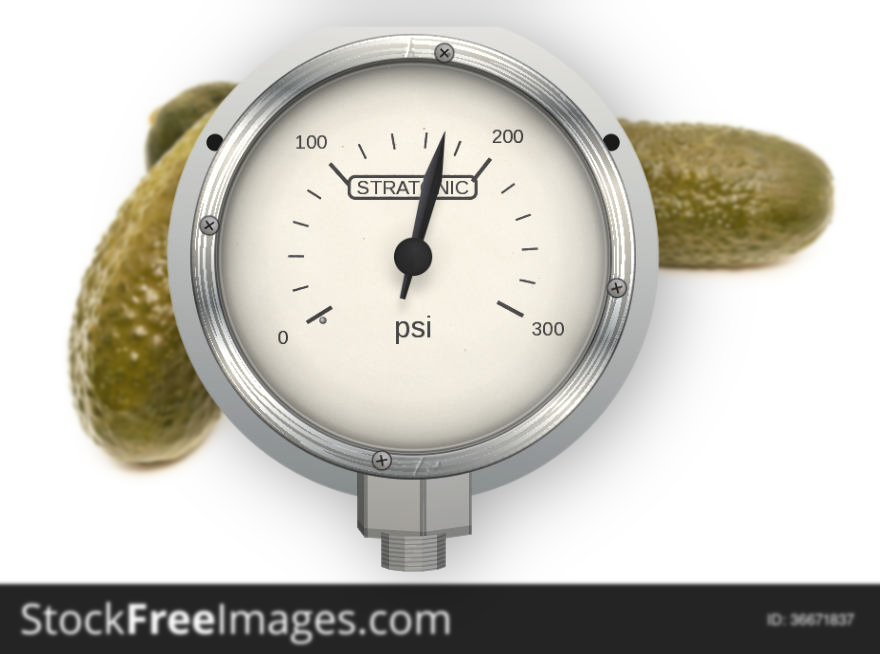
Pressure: 170 psi
